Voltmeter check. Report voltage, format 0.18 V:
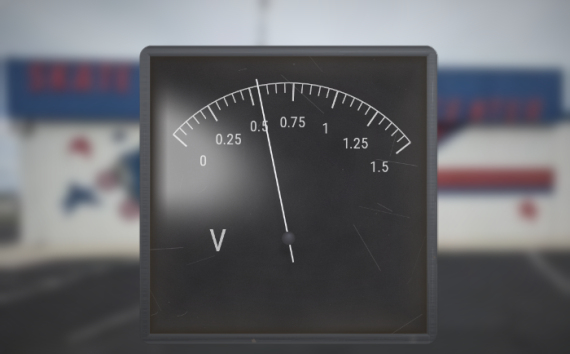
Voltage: 0.55 V
